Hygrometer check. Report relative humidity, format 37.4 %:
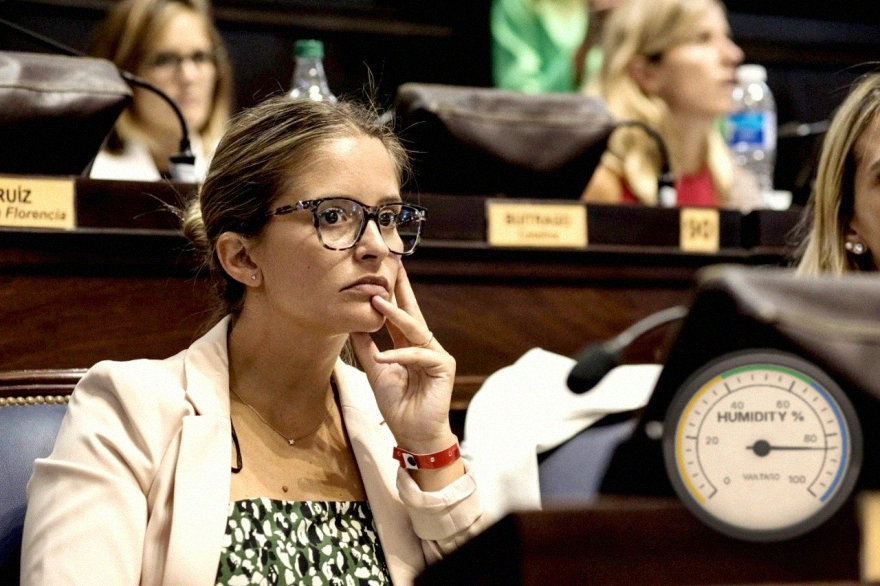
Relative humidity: 84 %
